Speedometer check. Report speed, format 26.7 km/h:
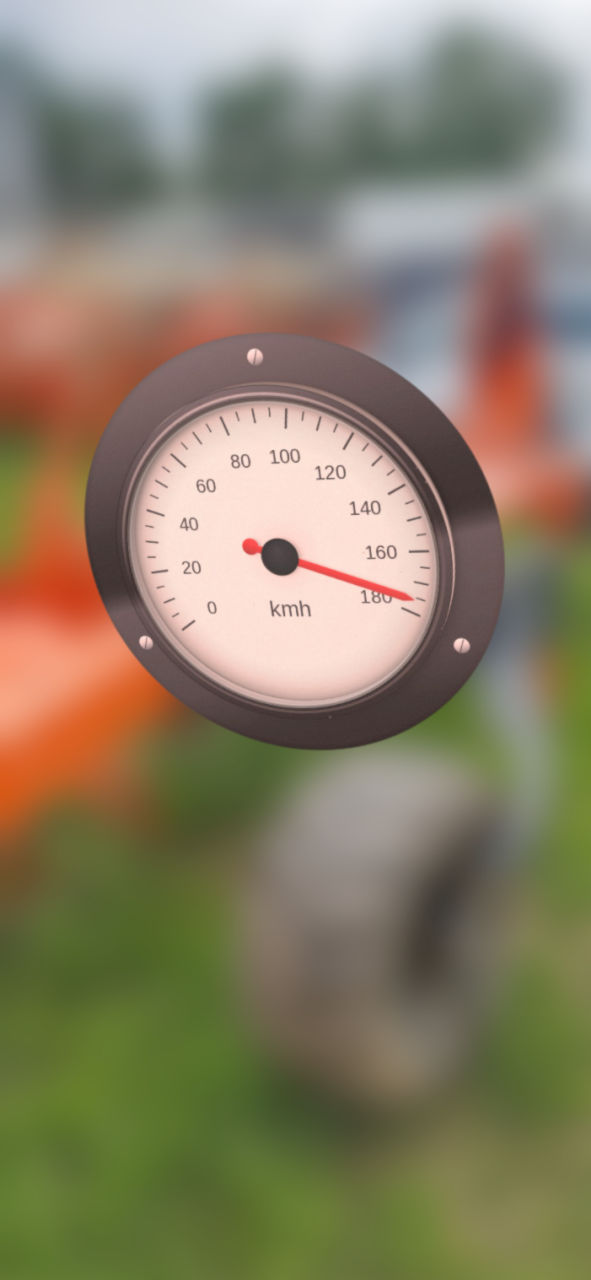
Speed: 175 km/h
